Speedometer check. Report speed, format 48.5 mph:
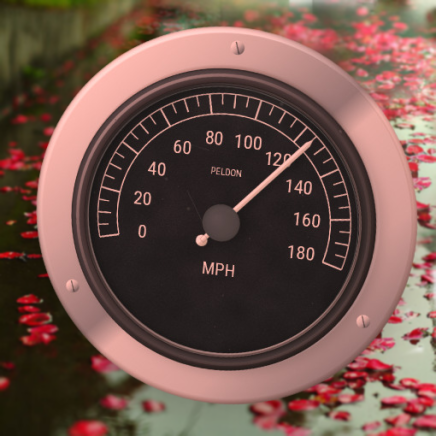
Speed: 125 mph
